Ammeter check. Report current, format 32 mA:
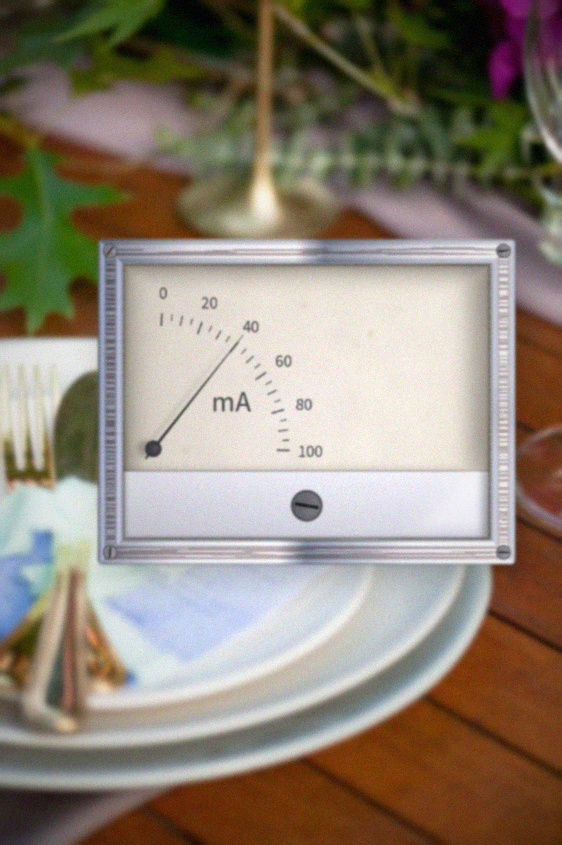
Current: 40 mA
